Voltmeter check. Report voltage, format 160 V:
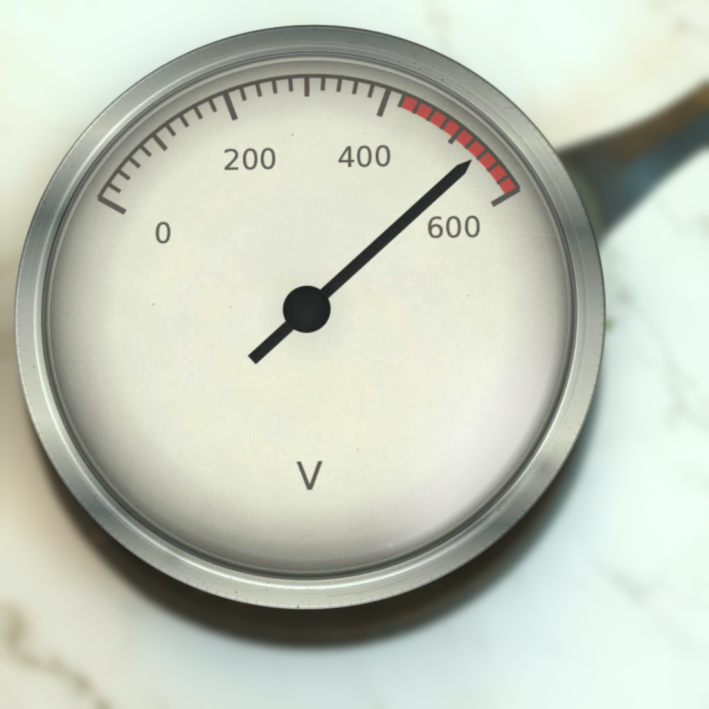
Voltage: 540 V
